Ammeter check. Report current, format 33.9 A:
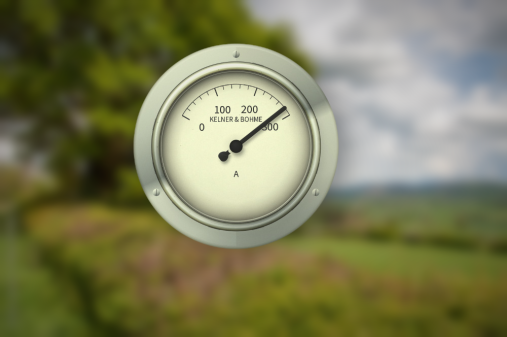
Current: 280 A
